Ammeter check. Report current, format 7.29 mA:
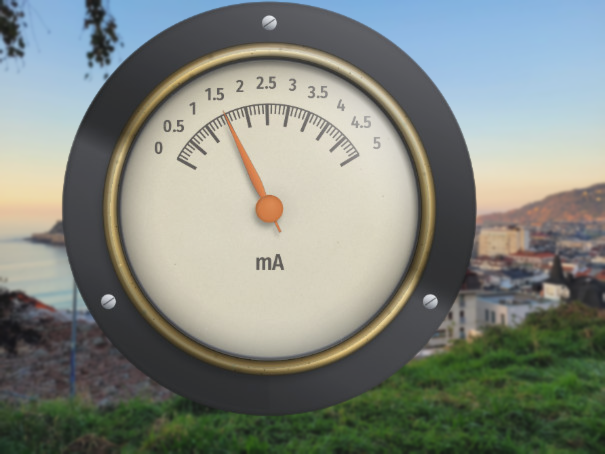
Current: 1.5 mA
